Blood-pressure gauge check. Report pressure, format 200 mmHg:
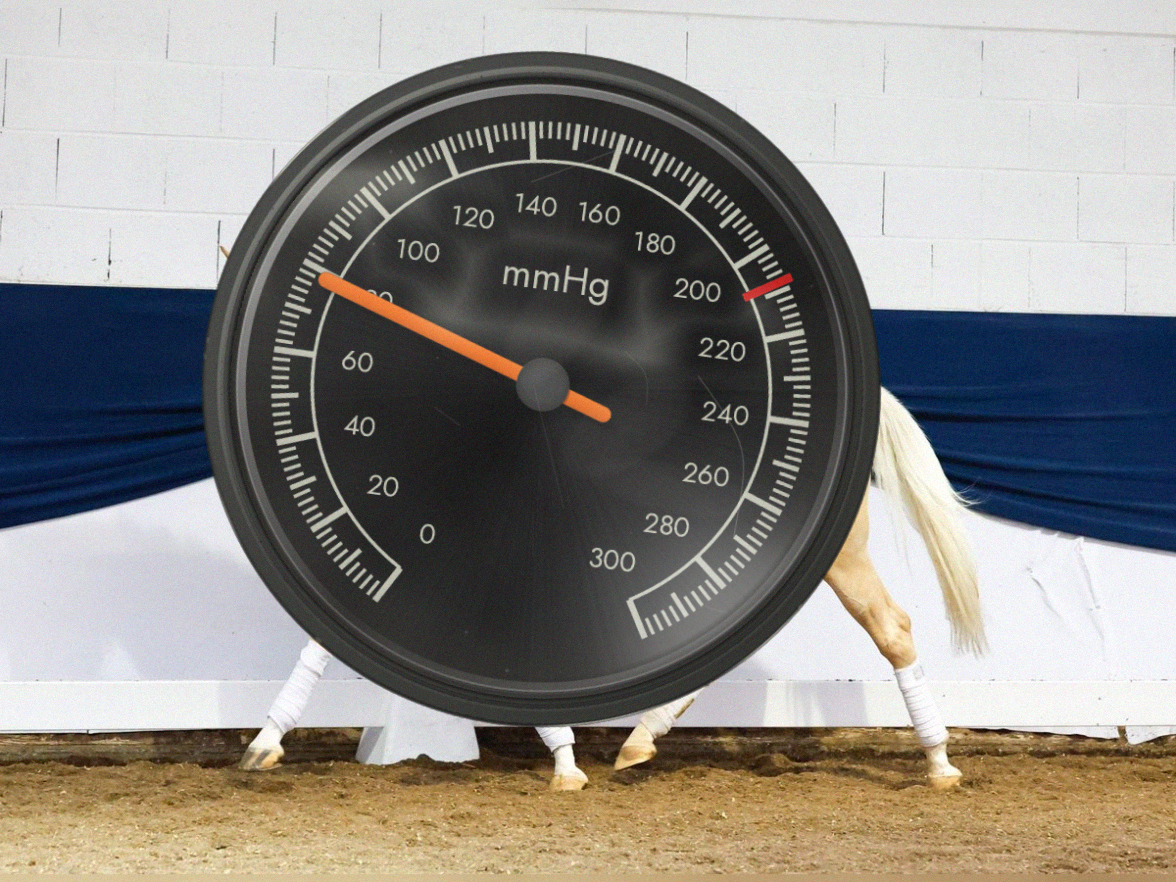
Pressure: 78 mmHg
